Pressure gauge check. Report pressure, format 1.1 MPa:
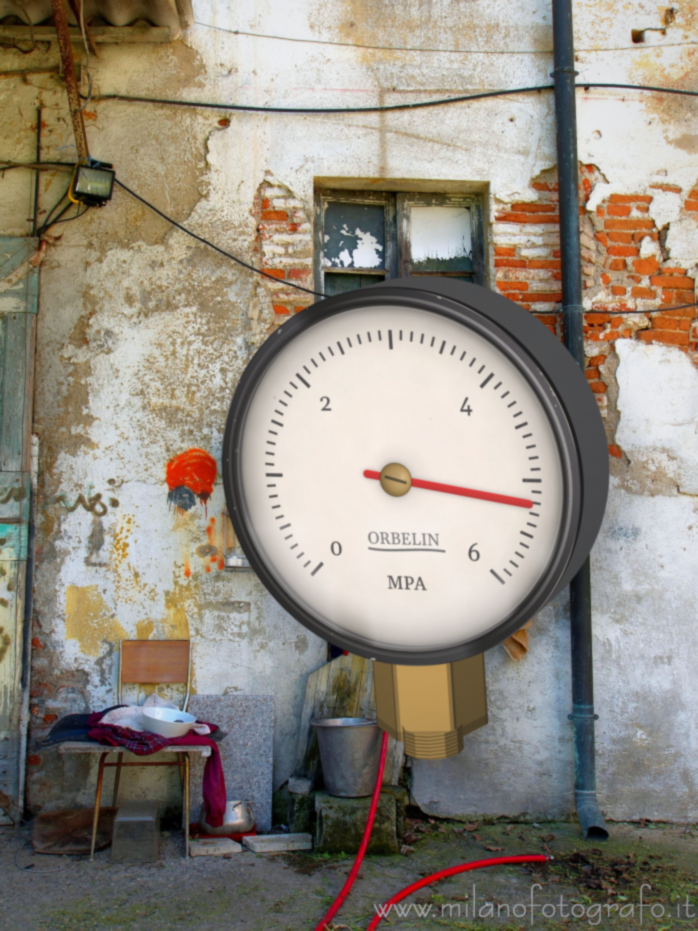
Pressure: 5.2 MPa
